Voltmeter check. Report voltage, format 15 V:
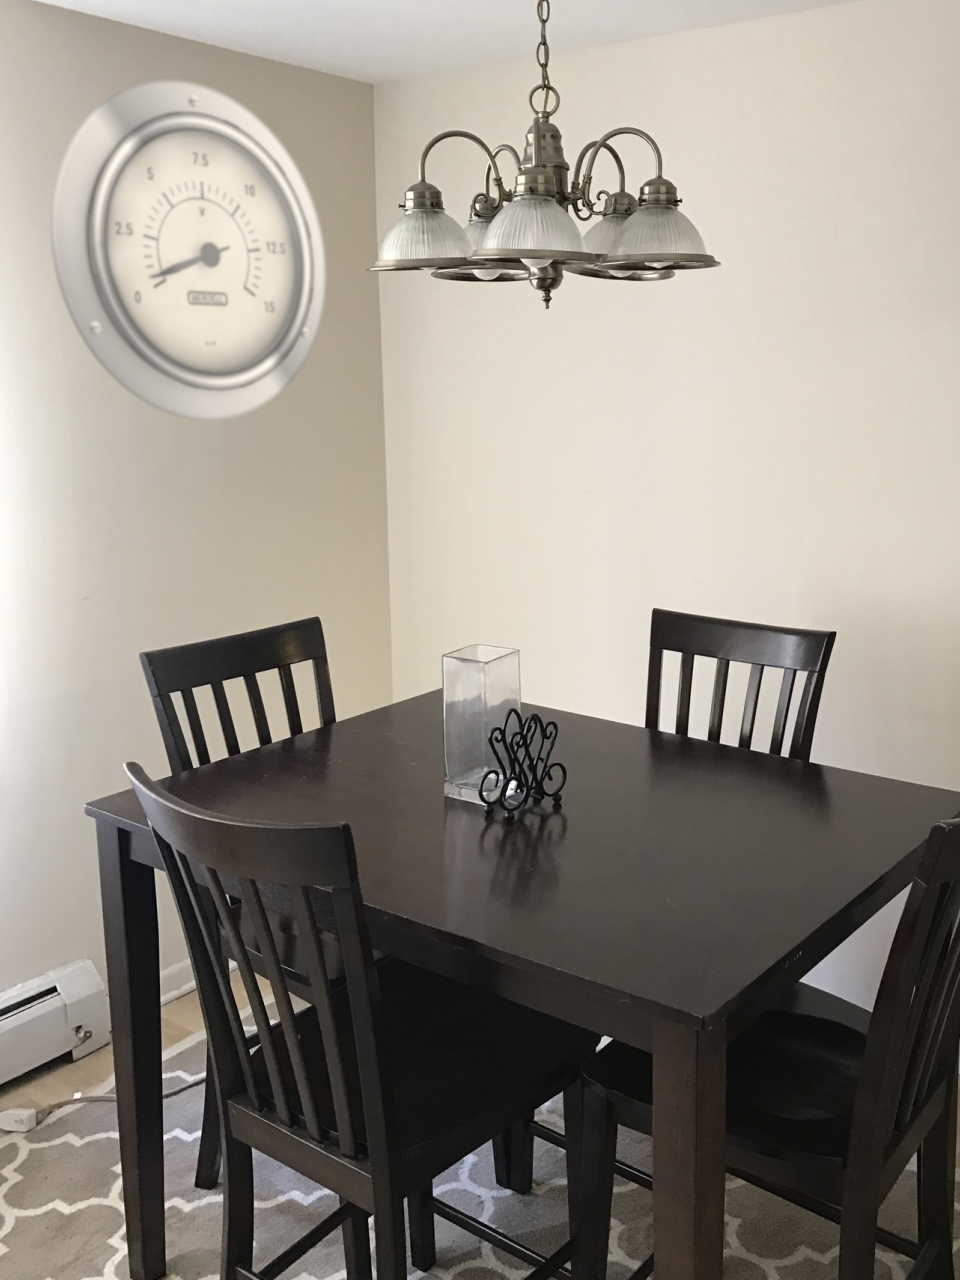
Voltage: 0.5 V
